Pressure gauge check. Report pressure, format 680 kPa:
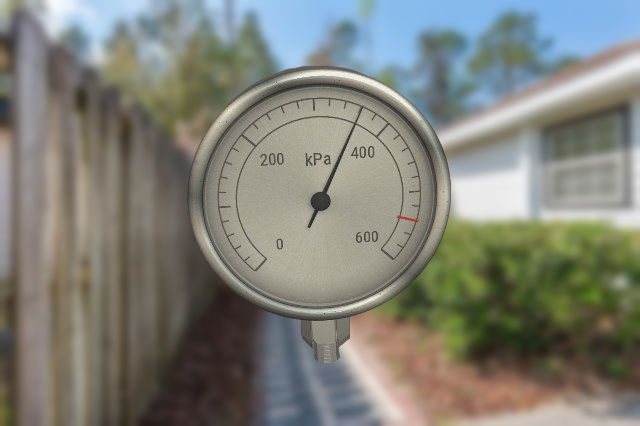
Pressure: 360 kPa
